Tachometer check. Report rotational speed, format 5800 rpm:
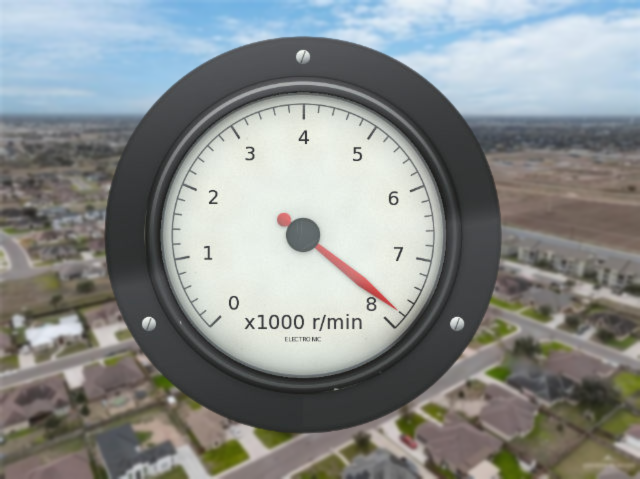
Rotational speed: 7800 rpm
